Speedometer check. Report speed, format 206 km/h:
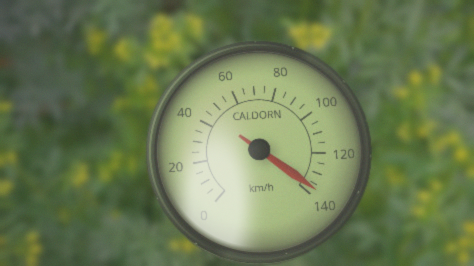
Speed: 137.5 km/h
